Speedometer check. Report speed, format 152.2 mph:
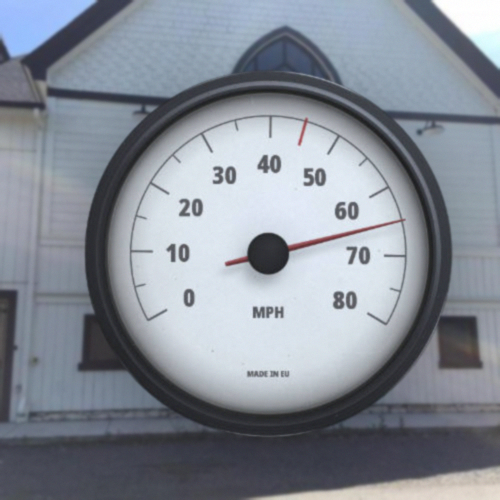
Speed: 65 mph
